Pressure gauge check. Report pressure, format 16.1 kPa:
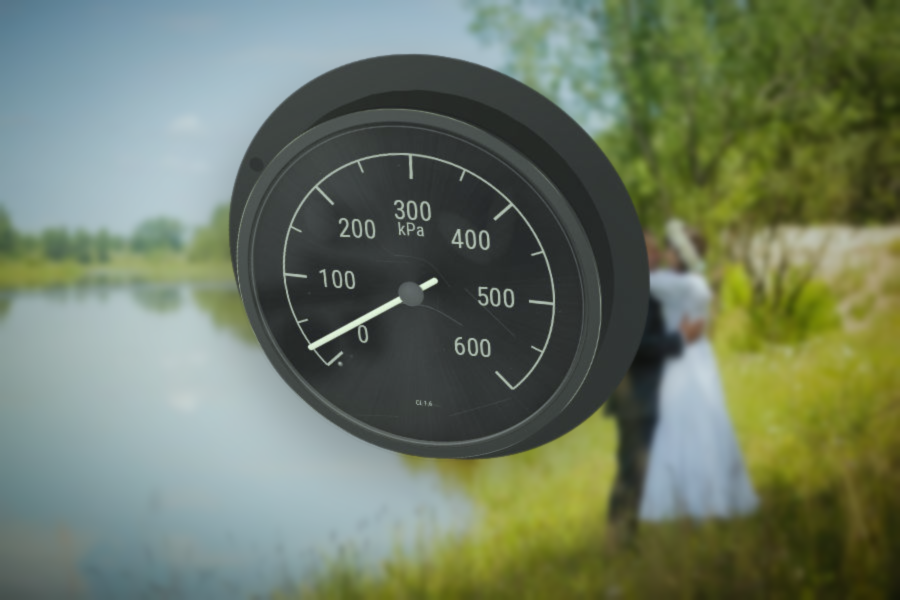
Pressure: 25 kPa
